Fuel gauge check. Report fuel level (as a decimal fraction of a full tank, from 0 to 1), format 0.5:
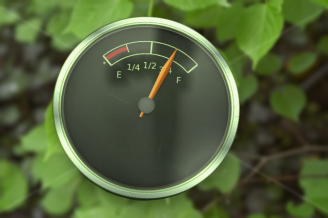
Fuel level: 0.75
